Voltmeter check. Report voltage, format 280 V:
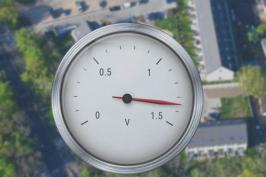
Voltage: 1.35 V
